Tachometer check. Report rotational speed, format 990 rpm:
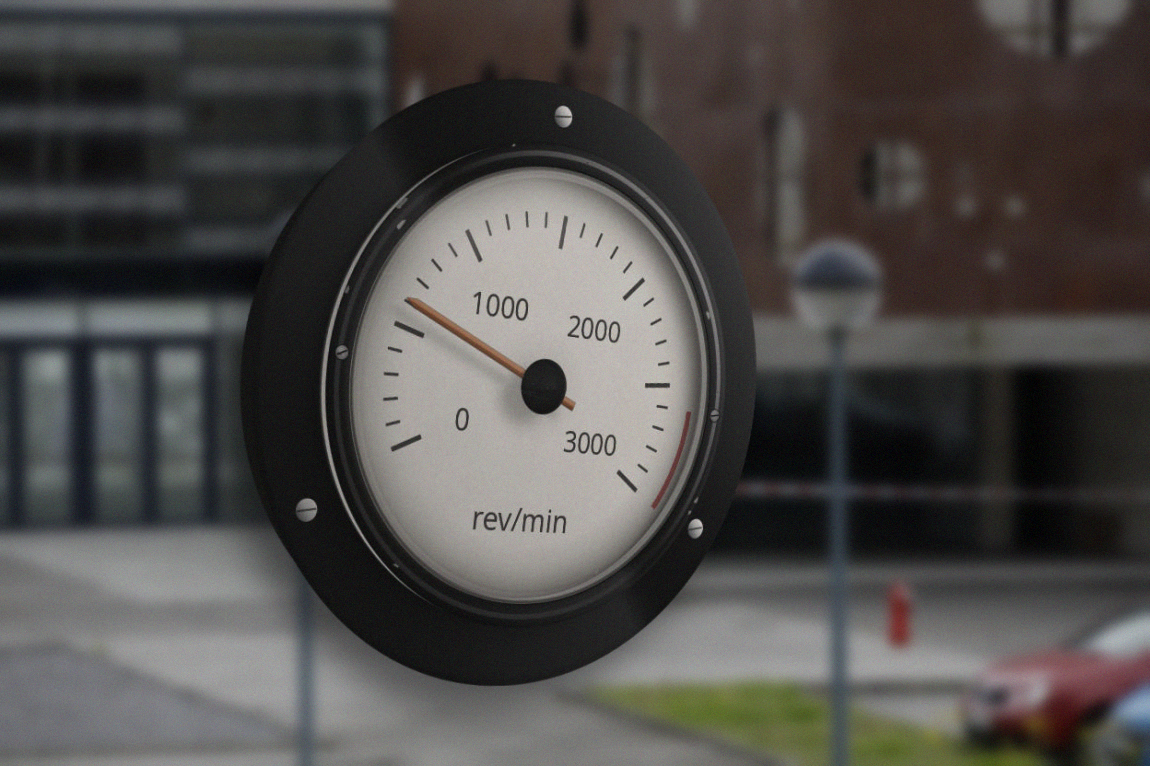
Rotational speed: 600 rpm
